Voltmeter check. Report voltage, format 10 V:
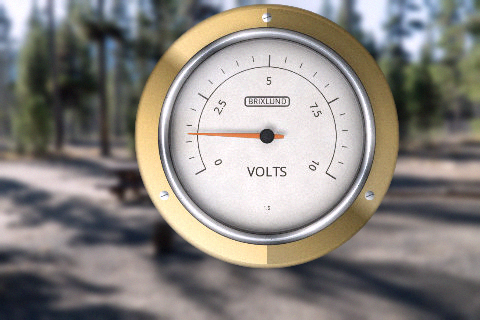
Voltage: 1.25 V
